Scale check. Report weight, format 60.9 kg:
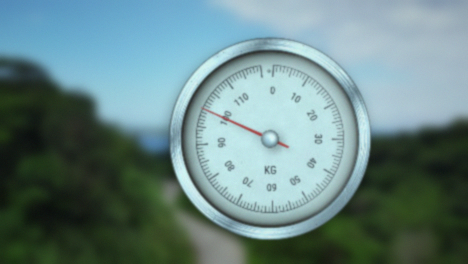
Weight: 100 kg
